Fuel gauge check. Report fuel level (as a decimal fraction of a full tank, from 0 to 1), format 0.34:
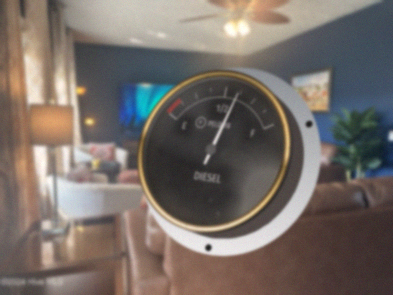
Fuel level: 0.625
